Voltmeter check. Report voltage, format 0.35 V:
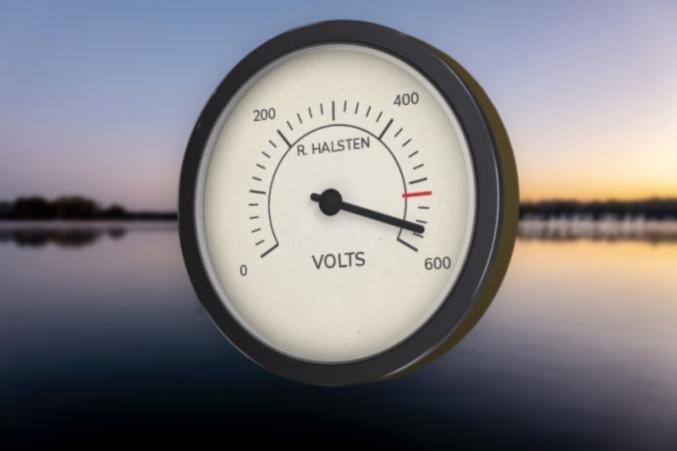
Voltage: 570 V
